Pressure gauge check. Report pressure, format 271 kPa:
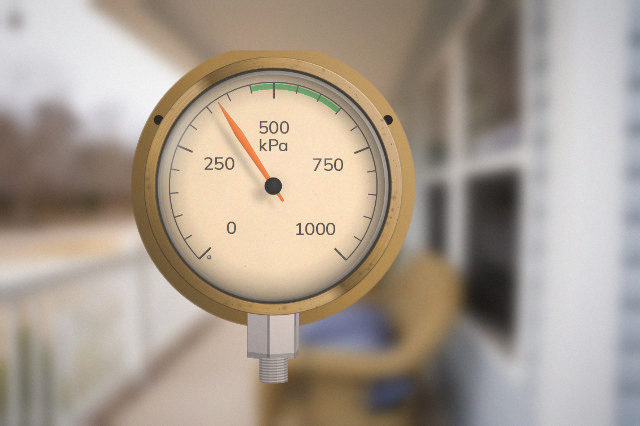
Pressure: 375 kPa
